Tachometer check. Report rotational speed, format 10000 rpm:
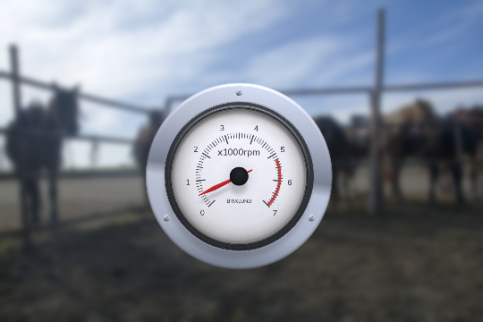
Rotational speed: 500 rpm
